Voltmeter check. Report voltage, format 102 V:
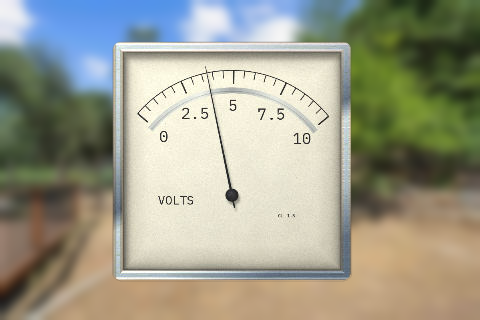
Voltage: 3.75 V
